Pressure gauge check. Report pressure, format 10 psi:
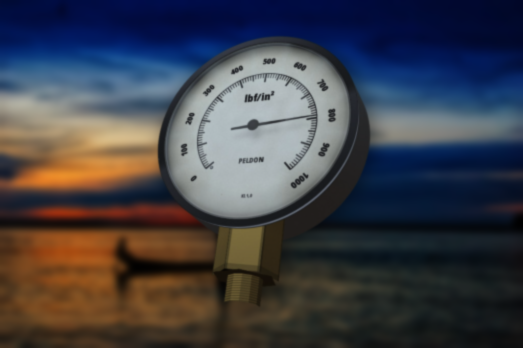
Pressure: 800 psi
